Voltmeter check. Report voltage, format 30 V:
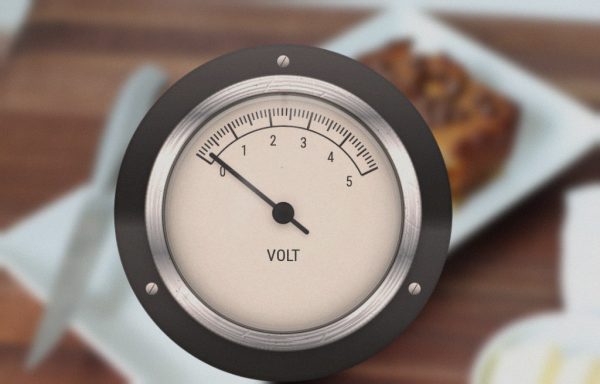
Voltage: 0.2 V
